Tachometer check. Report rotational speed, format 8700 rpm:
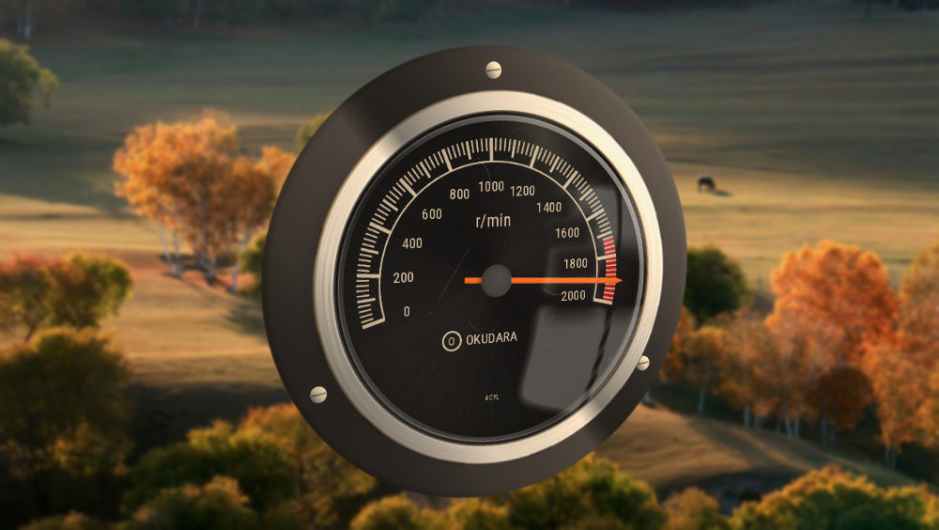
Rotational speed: 1900 rpm
